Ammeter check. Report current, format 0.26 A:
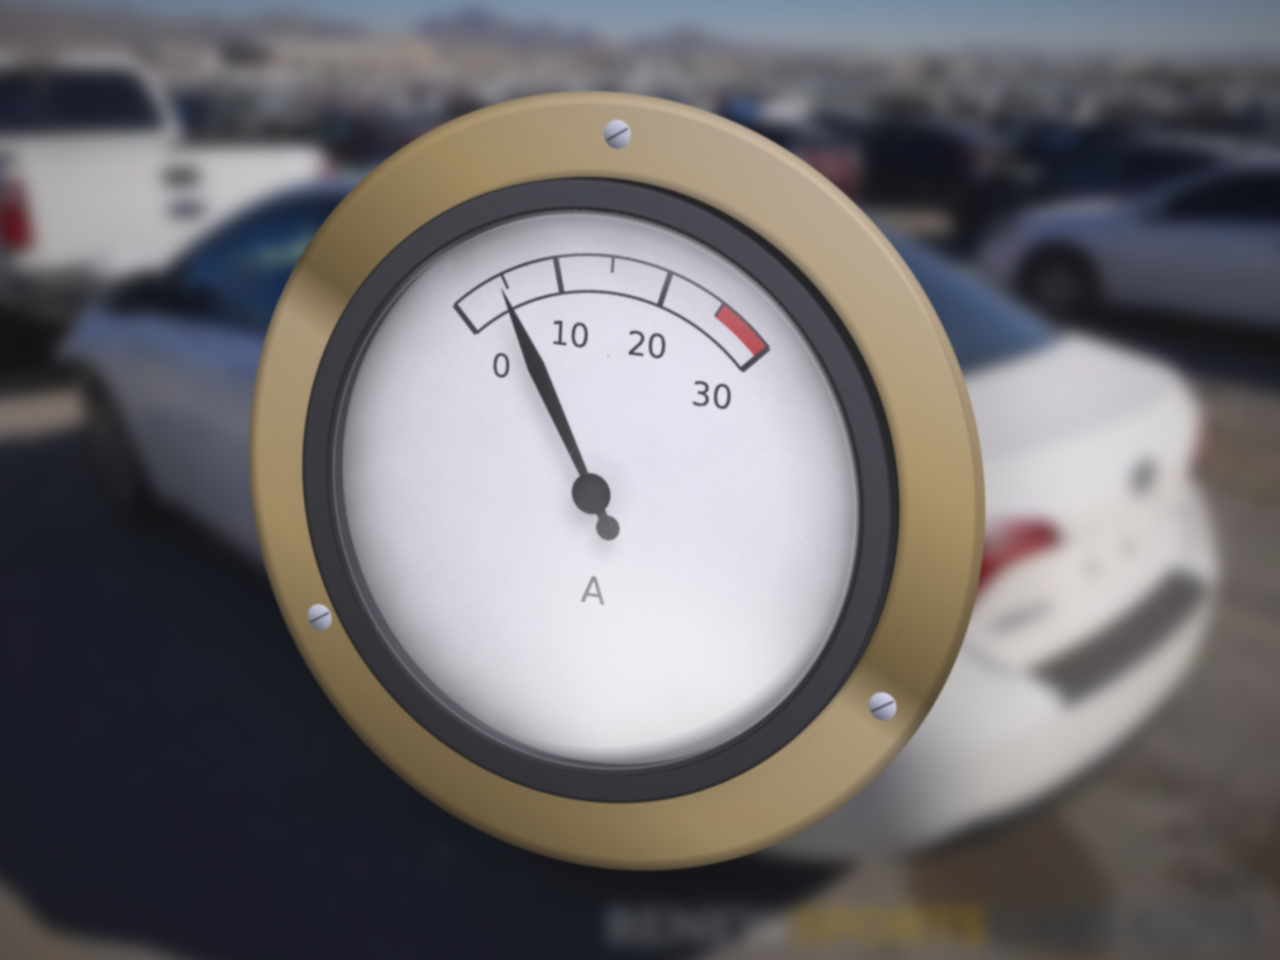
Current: 5 A
